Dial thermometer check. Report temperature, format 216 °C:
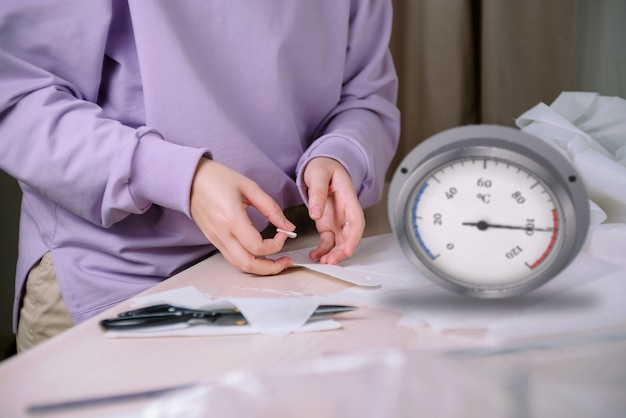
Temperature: 100 °C
